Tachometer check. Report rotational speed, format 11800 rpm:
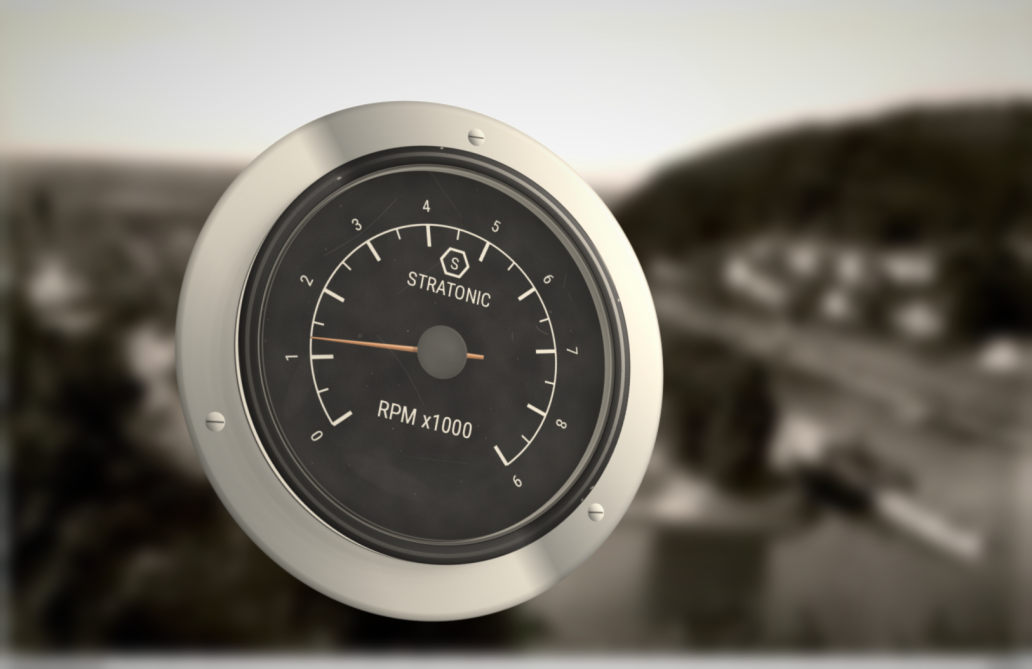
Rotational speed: 1250 rpm
